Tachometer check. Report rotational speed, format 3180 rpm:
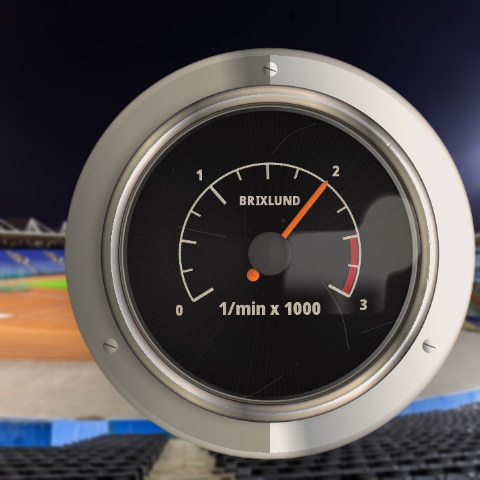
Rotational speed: 2000 rpm
